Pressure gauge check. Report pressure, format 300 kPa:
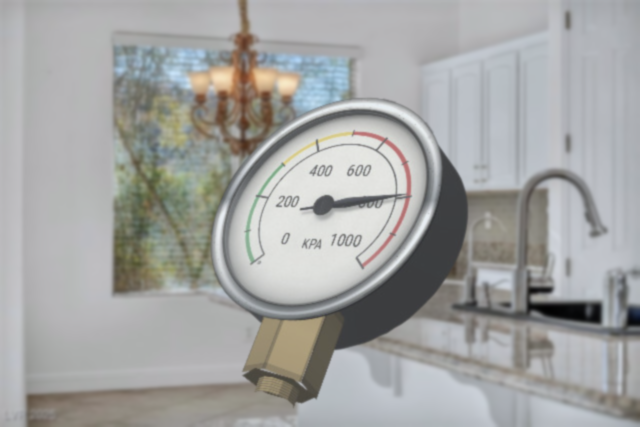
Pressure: 800 kPa
